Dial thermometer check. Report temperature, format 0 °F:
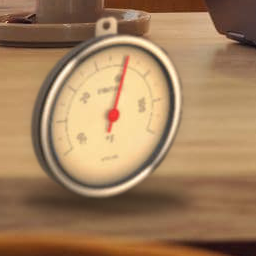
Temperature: 60 °F
